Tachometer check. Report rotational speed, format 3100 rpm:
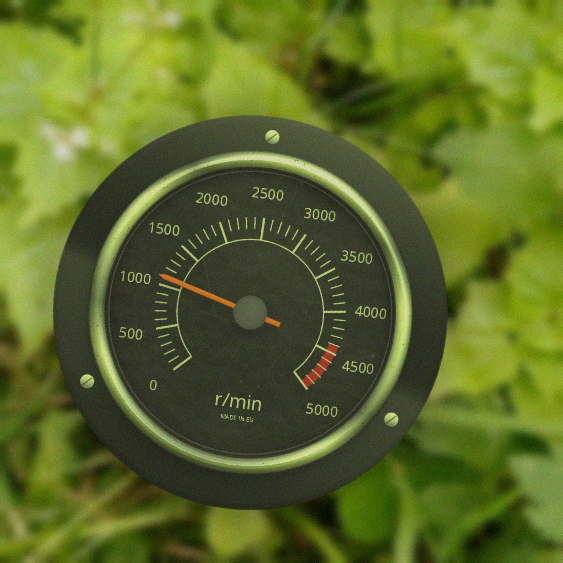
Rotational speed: 1100 rpm
